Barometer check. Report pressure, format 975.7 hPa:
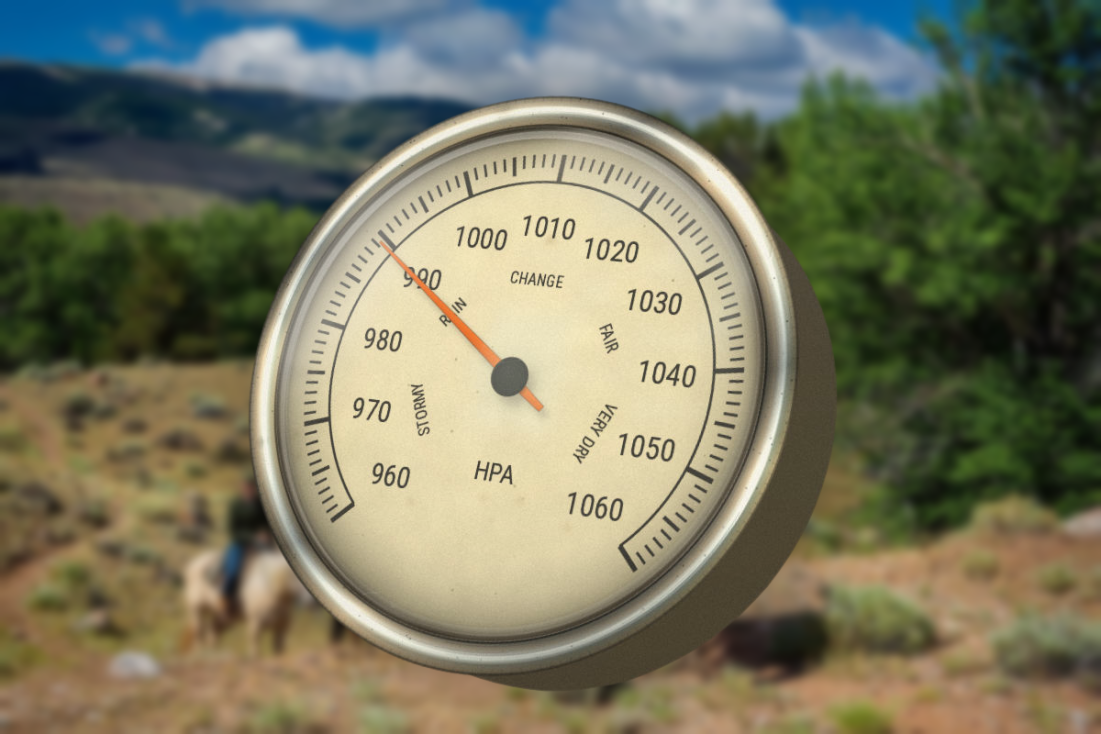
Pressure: 989.5 hPa
